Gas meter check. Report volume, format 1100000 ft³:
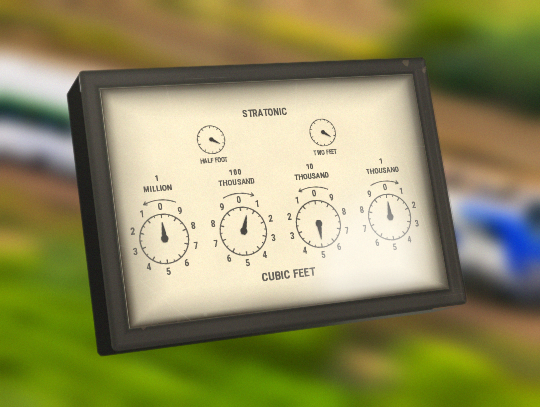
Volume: 5000 ft³
